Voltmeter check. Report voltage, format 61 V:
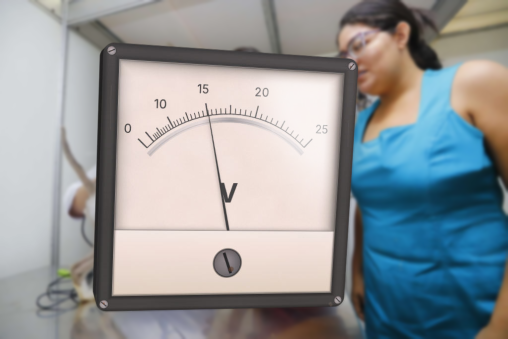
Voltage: 15 V
